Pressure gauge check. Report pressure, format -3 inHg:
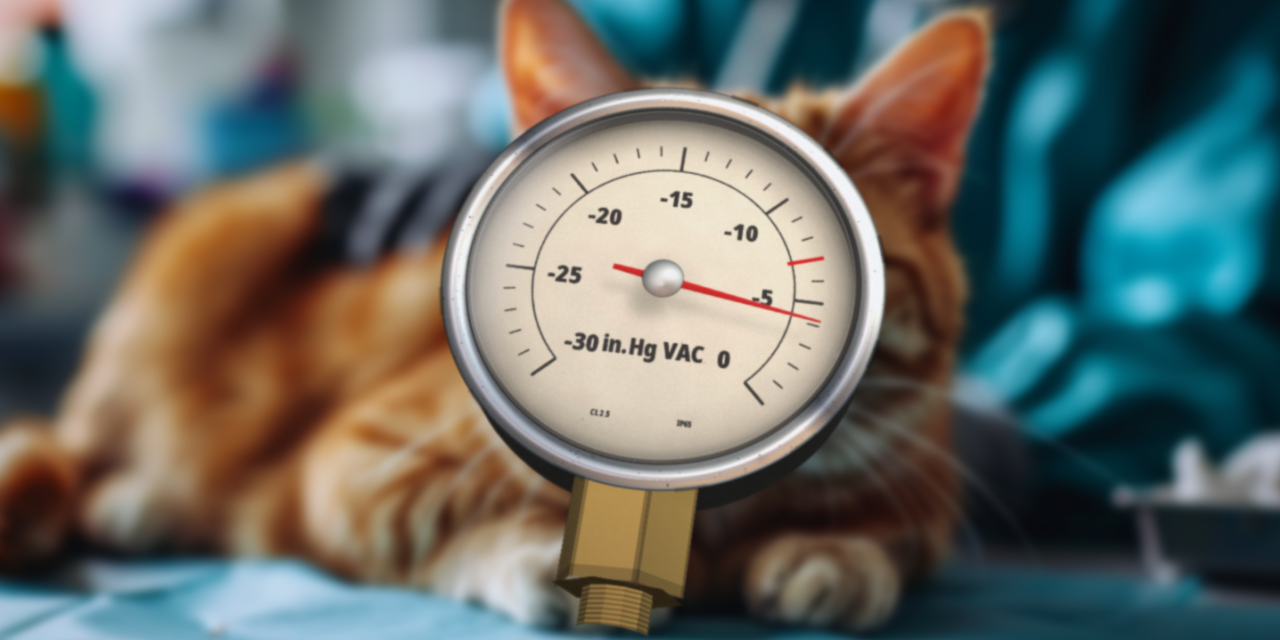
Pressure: -4 inHg
